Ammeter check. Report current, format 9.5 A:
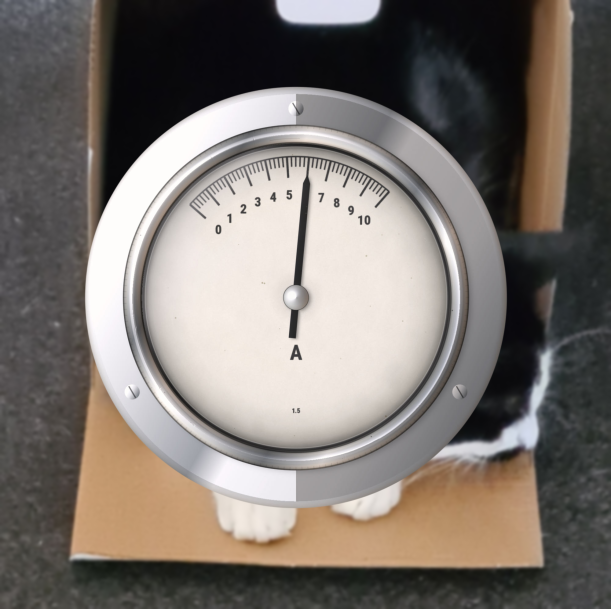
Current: 6 A
